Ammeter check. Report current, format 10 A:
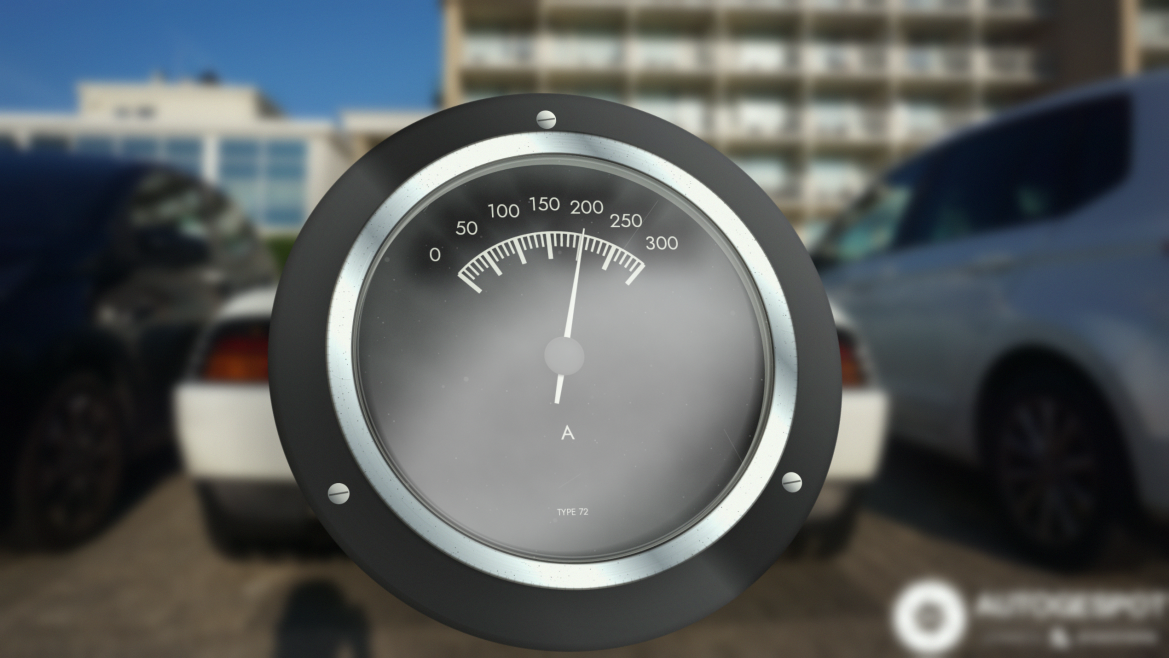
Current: 200 A
